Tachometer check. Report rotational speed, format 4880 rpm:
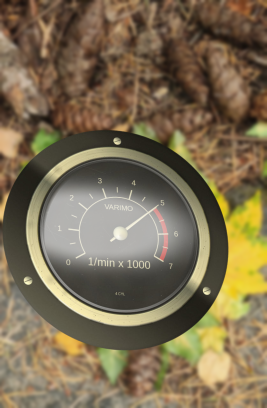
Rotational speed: 5000 rpm
